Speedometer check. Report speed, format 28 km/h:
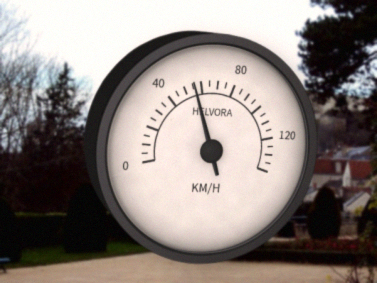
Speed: 55 km/h
